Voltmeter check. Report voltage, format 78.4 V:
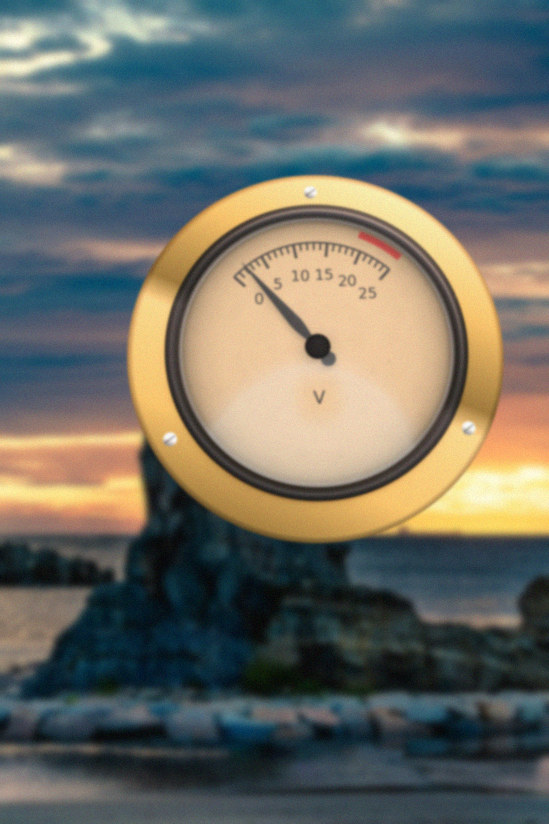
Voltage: 2 V
